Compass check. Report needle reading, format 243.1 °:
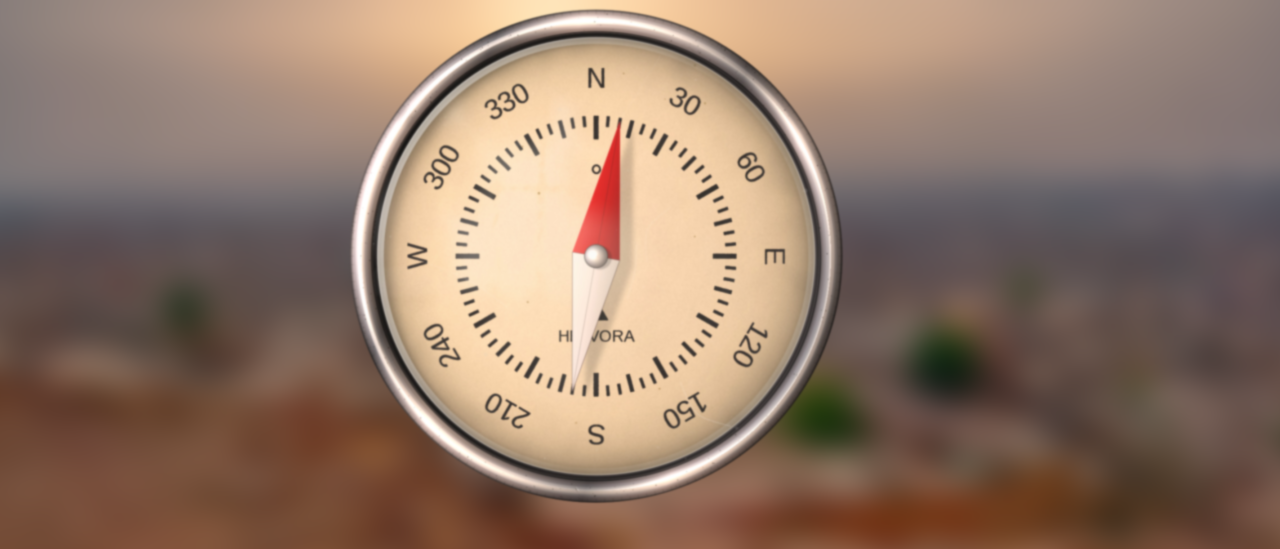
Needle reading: 10 °
